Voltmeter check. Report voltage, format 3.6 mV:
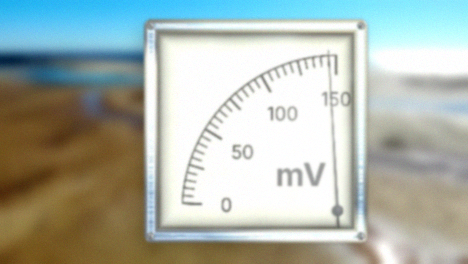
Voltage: 145 mV
